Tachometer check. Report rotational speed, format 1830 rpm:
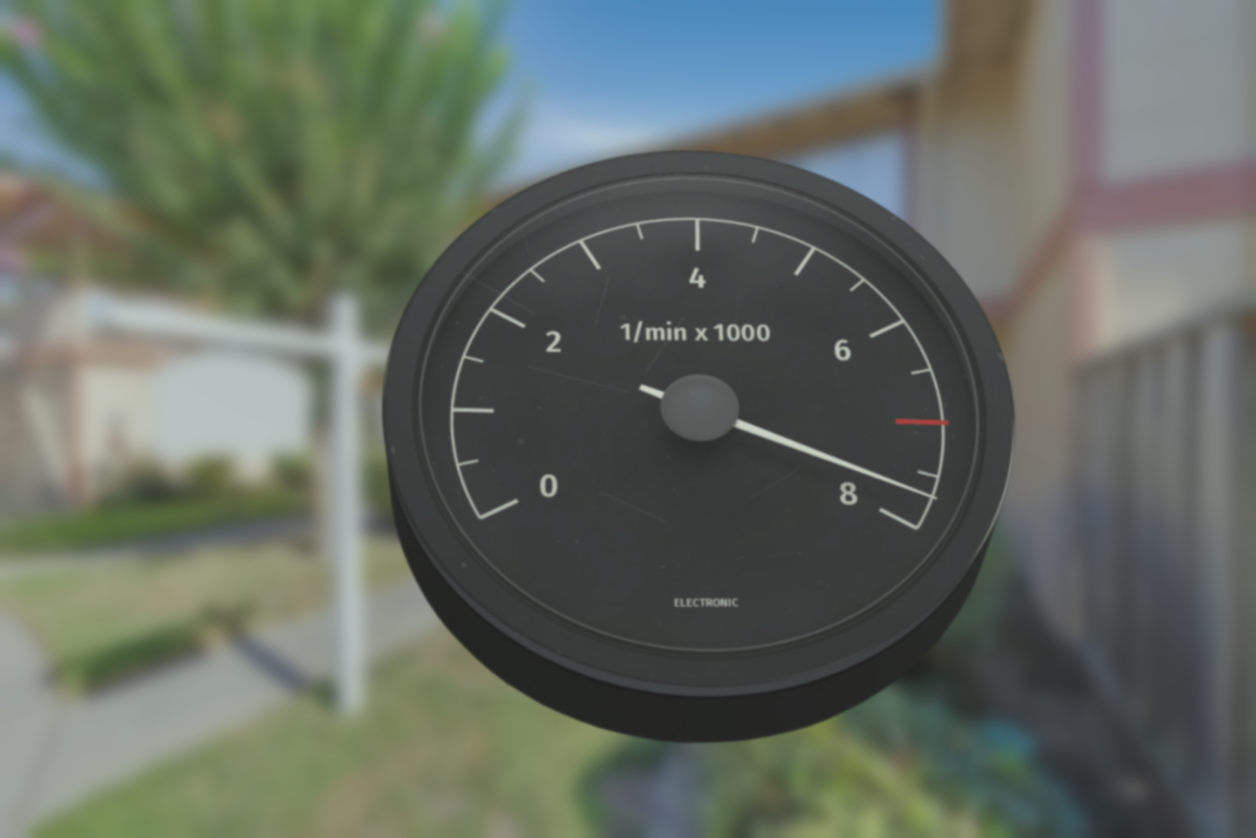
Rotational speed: 7750 rpm
